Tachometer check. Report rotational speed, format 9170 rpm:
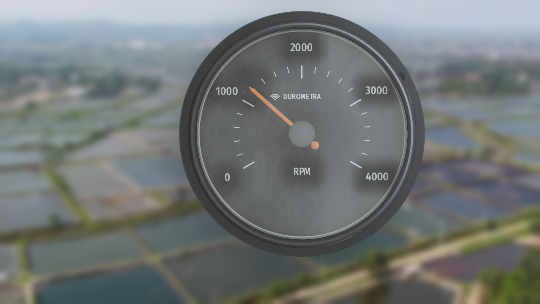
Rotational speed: 1200 rpm
